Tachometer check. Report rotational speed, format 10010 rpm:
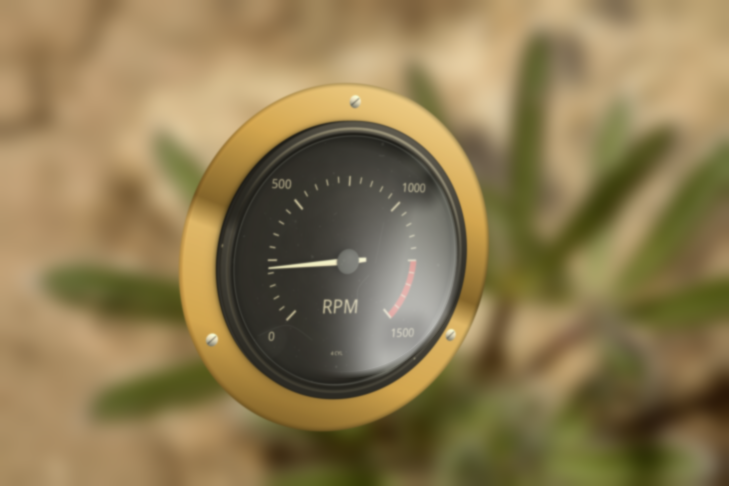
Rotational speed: 225 rpm
